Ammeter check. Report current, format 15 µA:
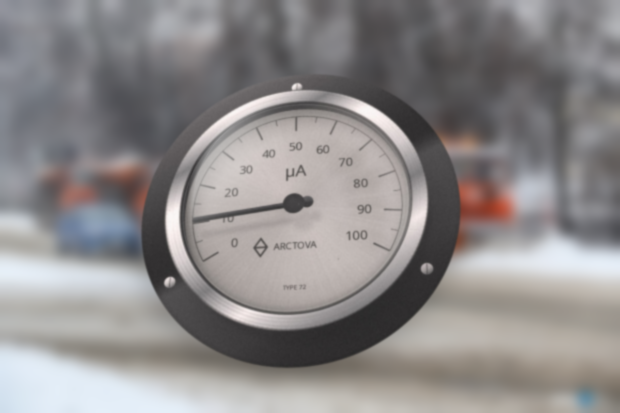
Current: 10 µA
